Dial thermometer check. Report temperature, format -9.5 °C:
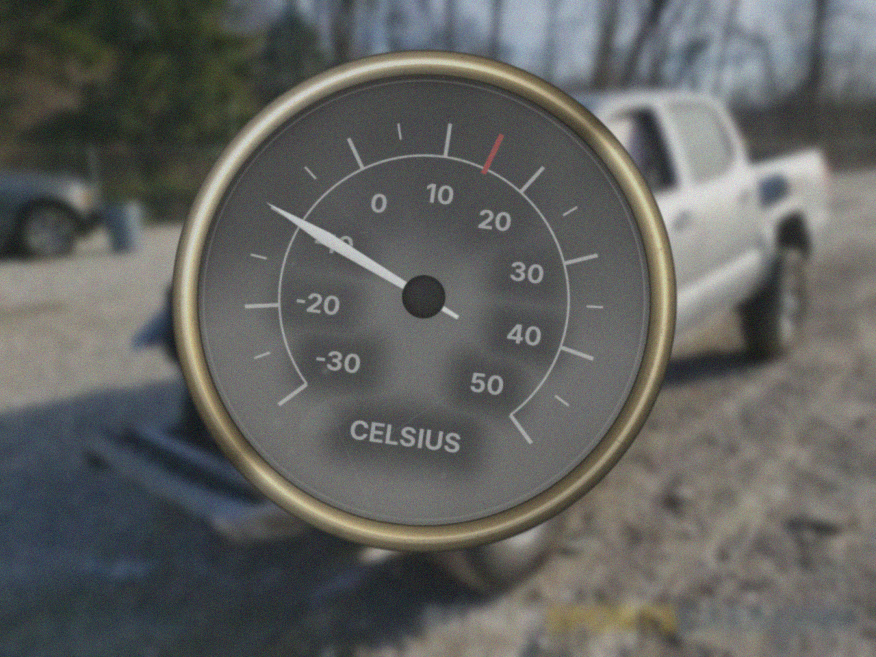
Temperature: -10 °C
